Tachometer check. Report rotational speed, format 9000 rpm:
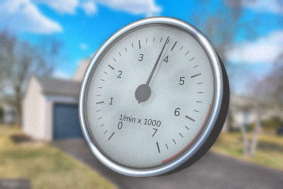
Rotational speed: 3800 rpm
